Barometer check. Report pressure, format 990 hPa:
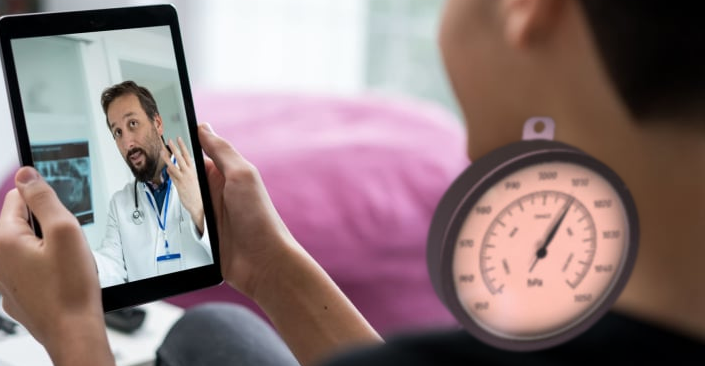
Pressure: 1010 hPa
